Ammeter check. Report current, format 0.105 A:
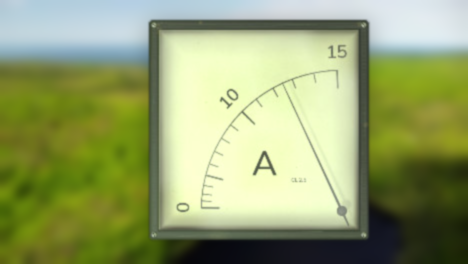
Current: 12.5 A
